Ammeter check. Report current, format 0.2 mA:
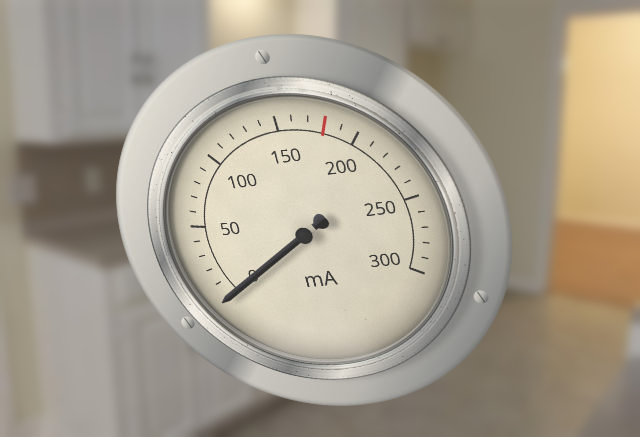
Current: 0 mA
